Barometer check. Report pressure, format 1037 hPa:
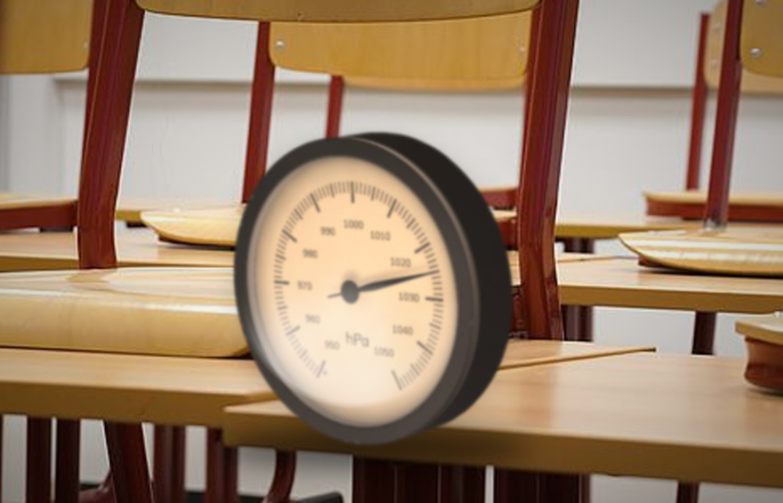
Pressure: 1025 hPa
